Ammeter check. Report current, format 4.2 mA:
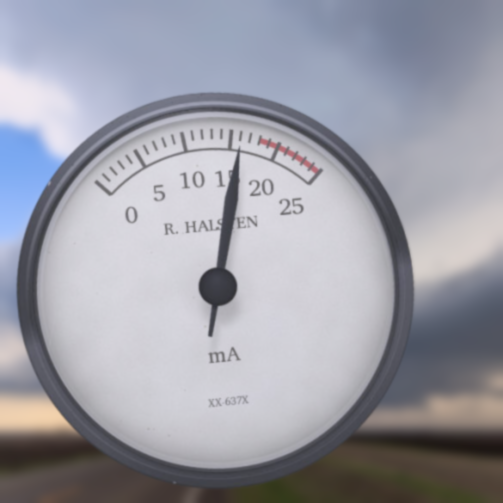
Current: 16 mA
